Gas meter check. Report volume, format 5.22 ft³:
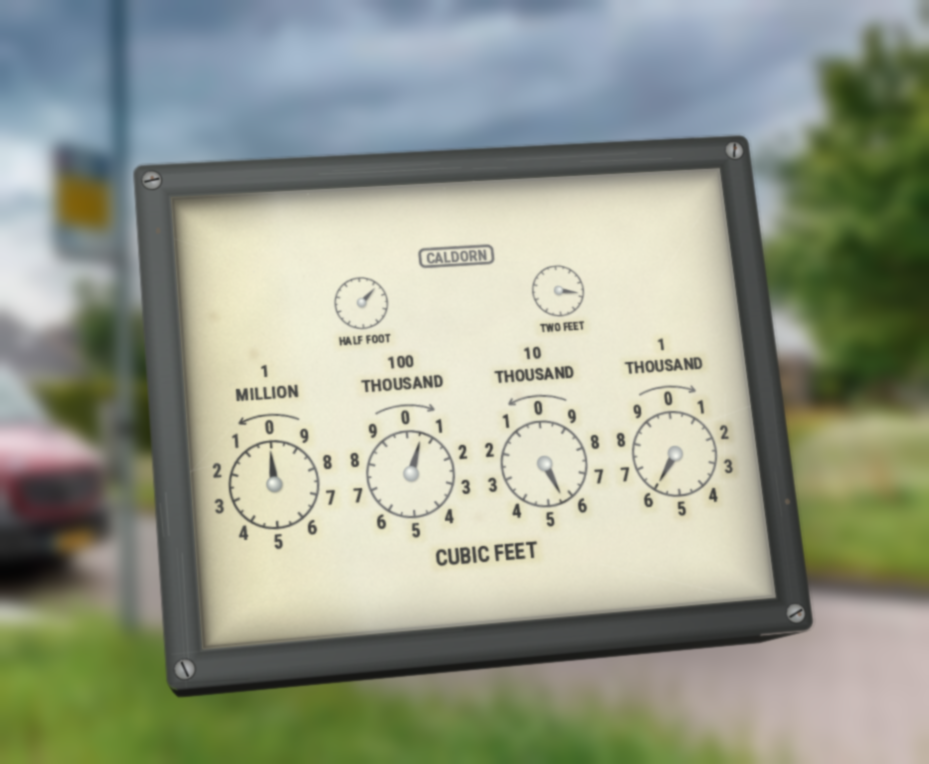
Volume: 5600 ft³
